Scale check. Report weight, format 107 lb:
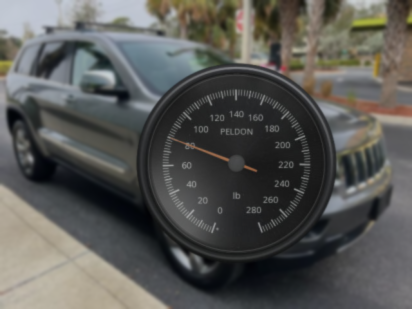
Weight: 80 lb
